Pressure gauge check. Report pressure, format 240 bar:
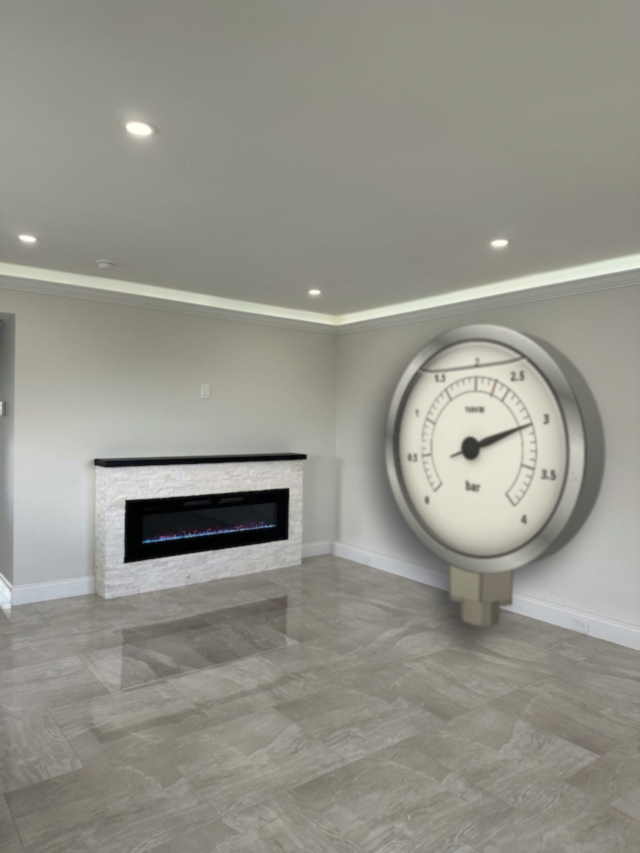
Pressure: 3 bar
